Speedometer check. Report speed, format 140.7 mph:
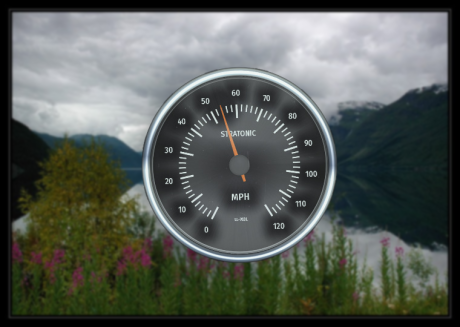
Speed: 54 mph
